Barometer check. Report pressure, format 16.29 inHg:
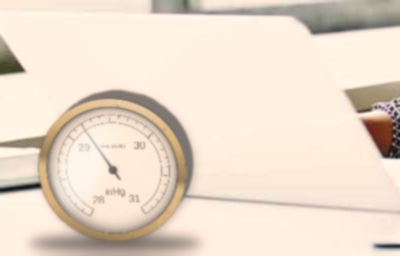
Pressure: 29.2 inHg
